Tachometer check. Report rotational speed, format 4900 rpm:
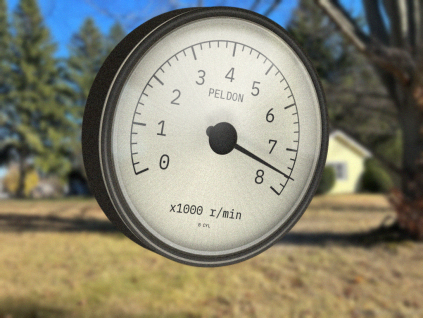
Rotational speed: 7600 rpm
